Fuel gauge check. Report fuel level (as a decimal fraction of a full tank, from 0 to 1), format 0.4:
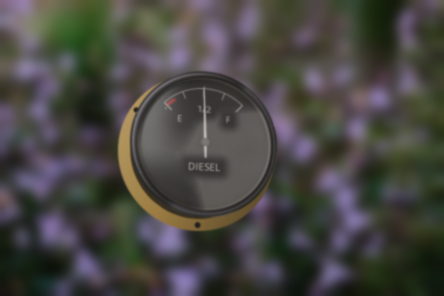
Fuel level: 0.5
